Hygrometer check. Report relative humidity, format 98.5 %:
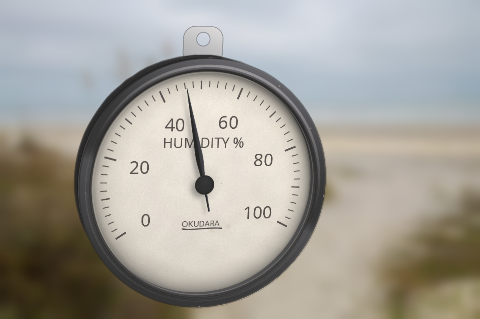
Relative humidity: 46 %
